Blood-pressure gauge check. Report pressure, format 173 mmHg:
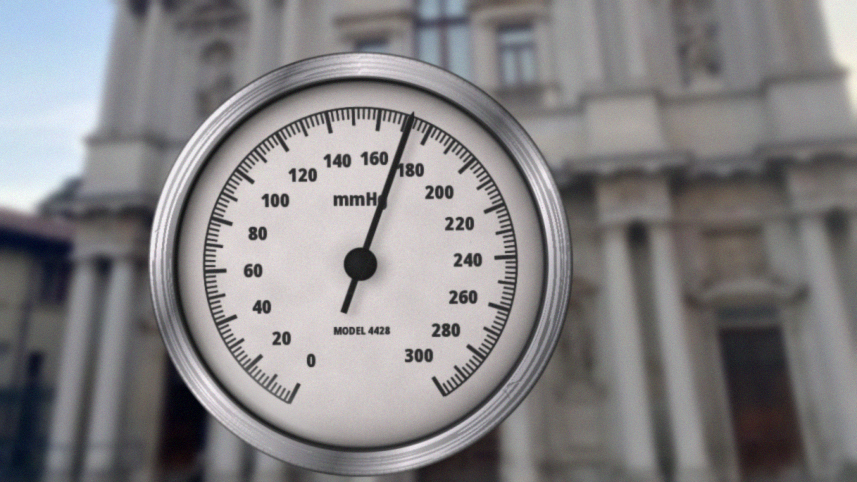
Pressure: 172 mmHg
